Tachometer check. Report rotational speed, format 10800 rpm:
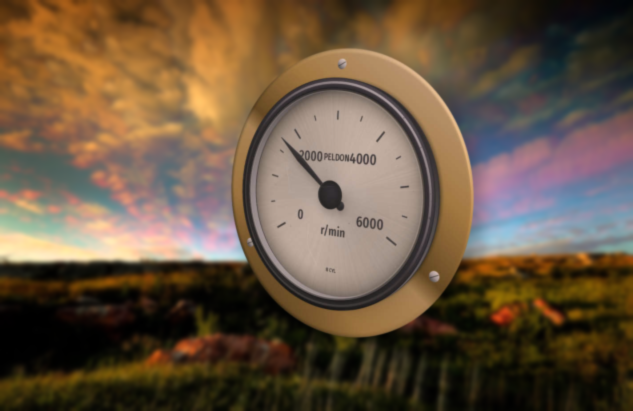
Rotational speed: 1750 rpm
